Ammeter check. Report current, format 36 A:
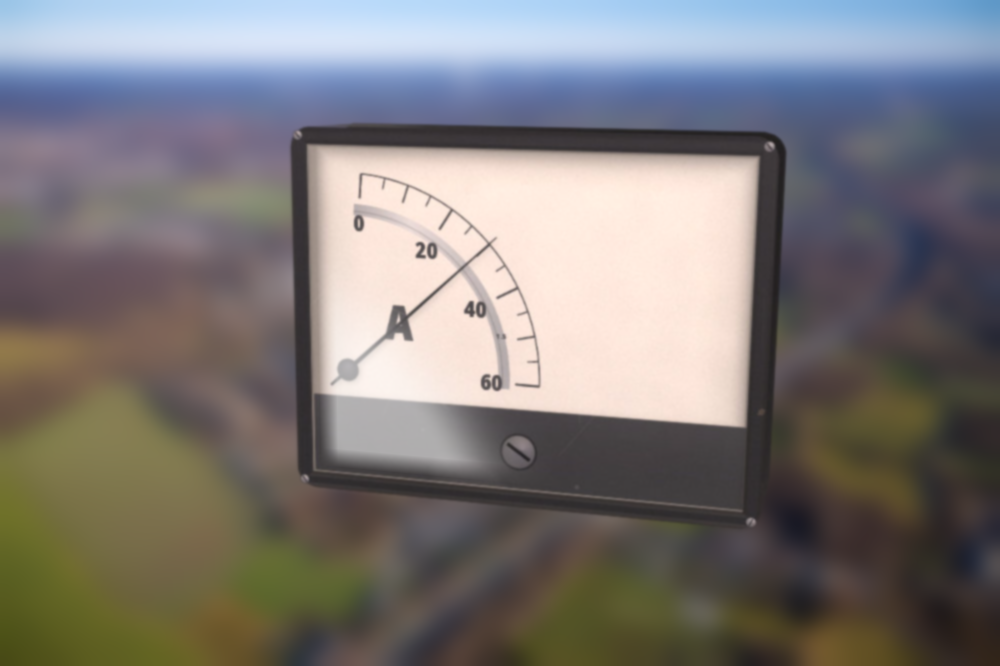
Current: 30 A
